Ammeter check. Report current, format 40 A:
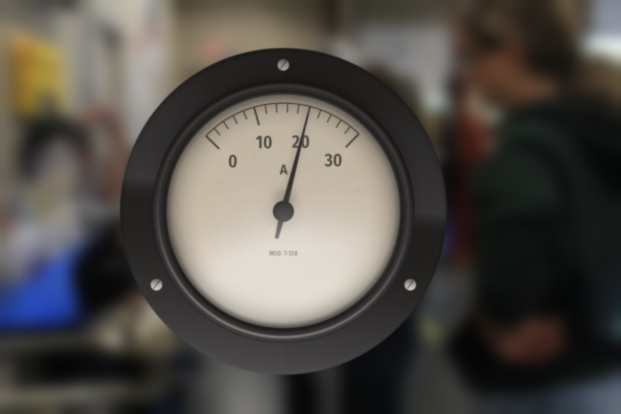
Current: 20 A
